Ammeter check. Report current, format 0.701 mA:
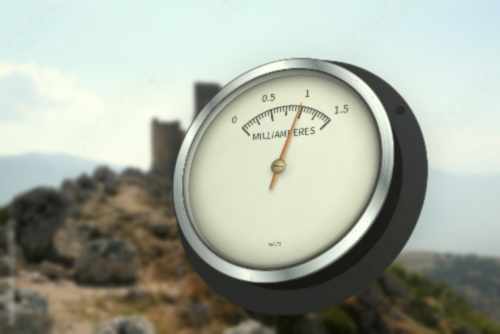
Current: 1 mA
